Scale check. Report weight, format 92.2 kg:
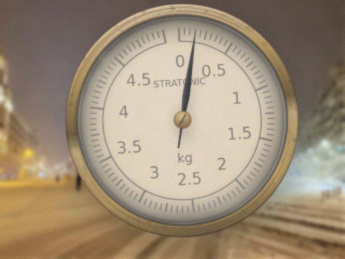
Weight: 0.15 kg
